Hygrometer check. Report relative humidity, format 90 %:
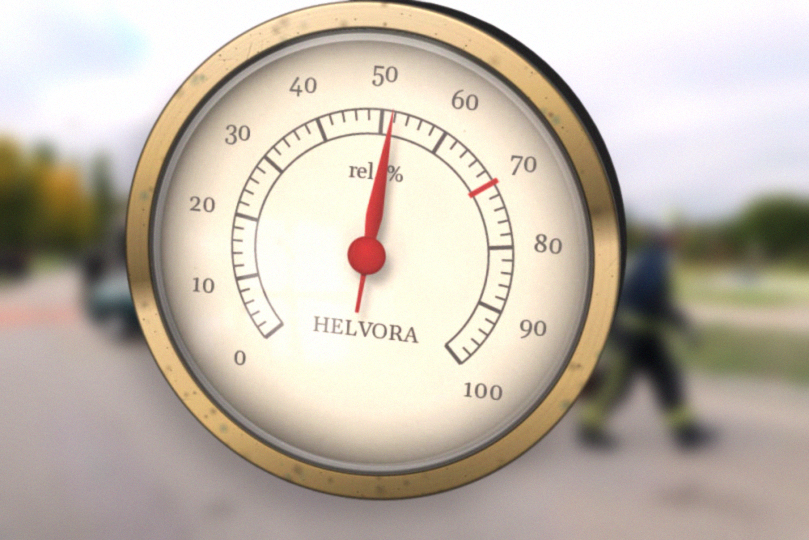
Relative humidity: 52 %
